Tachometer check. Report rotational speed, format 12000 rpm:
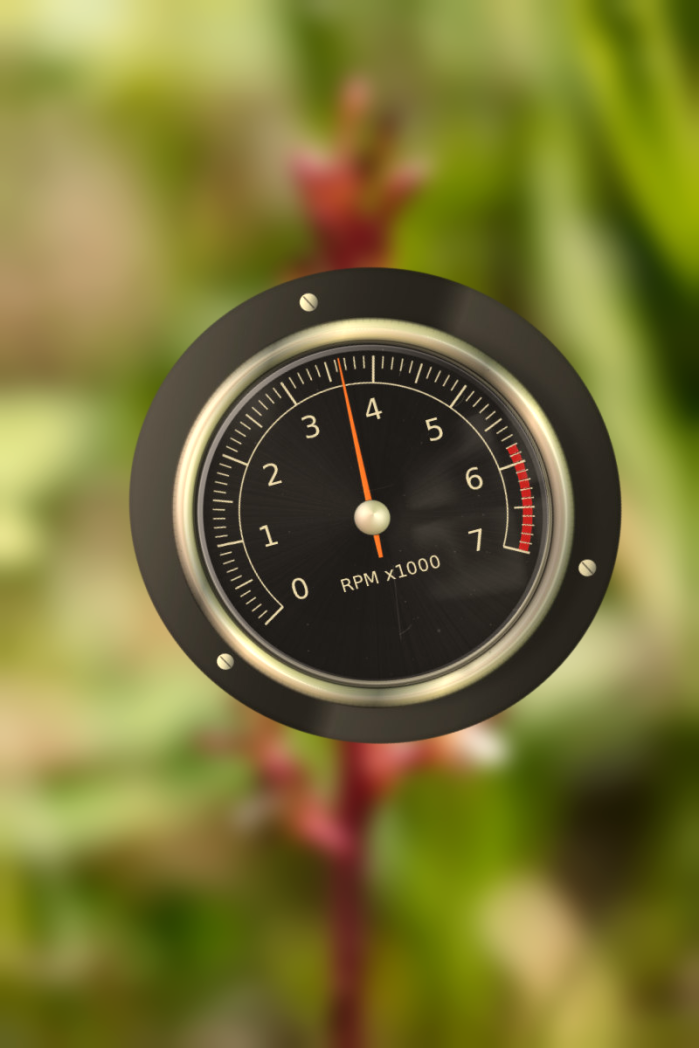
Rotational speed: 3650 rpm
